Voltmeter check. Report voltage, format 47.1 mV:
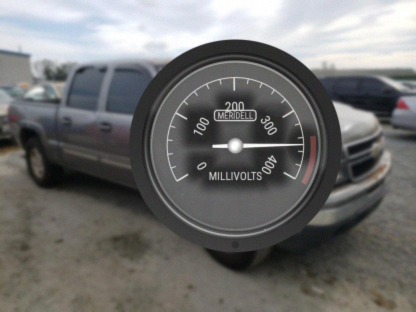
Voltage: 350 mV
